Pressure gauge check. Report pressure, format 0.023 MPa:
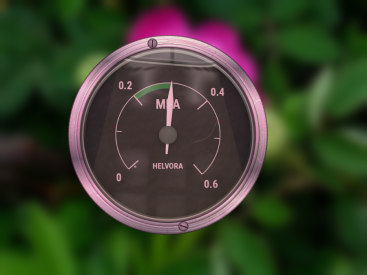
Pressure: 0.3 MPa
